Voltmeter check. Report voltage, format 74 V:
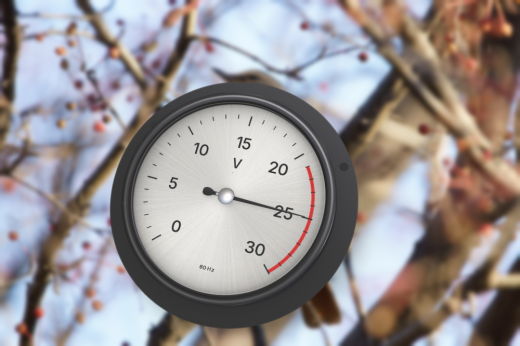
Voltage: 25 V
